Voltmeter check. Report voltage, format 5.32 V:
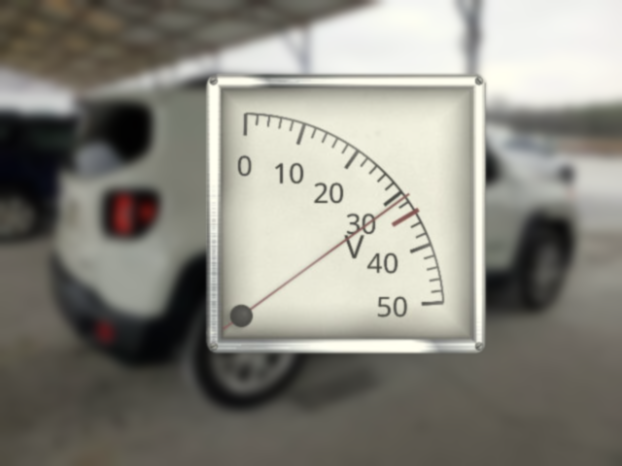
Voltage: 31 V
